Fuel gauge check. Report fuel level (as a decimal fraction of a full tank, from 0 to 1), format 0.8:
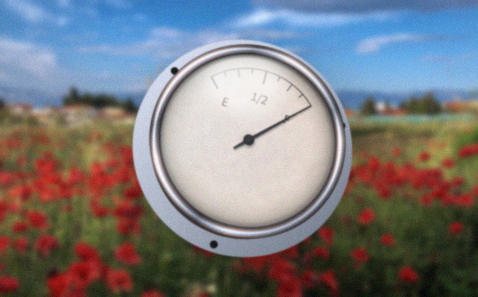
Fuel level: 1
